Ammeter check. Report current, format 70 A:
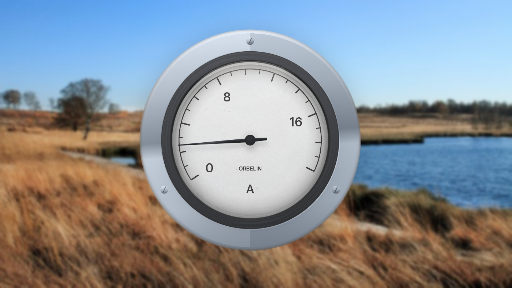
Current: 2.5 A
